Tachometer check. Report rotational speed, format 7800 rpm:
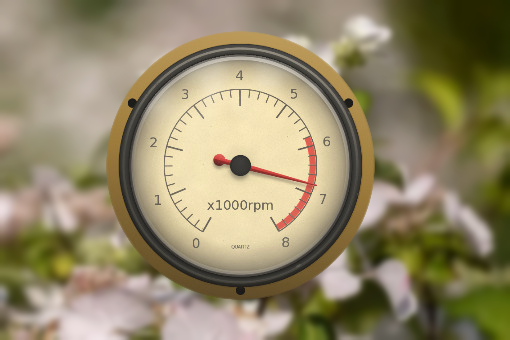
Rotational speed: 6800 rpm
